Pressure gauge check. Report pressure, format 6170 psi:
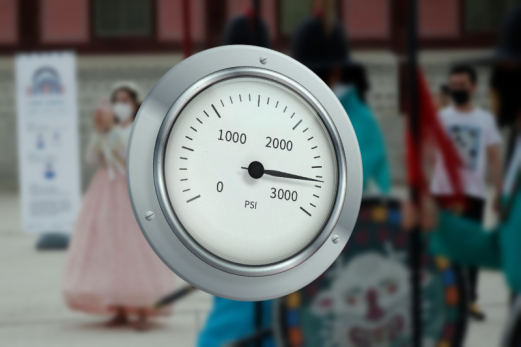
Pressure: 2650 psi
